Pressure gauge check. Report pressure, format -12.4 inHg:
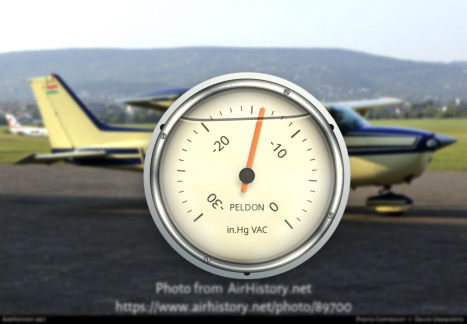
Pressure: -14 inHg
